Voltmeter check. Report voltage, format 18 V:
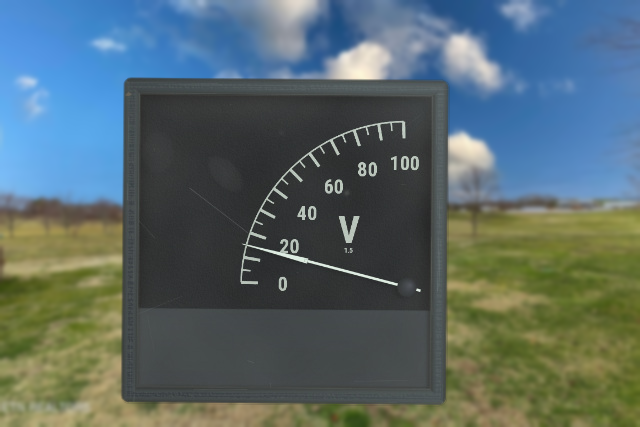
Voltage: 15 V
